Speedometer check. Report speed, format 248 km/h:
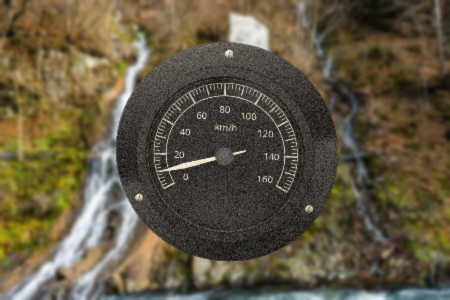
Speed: 10 km/h
